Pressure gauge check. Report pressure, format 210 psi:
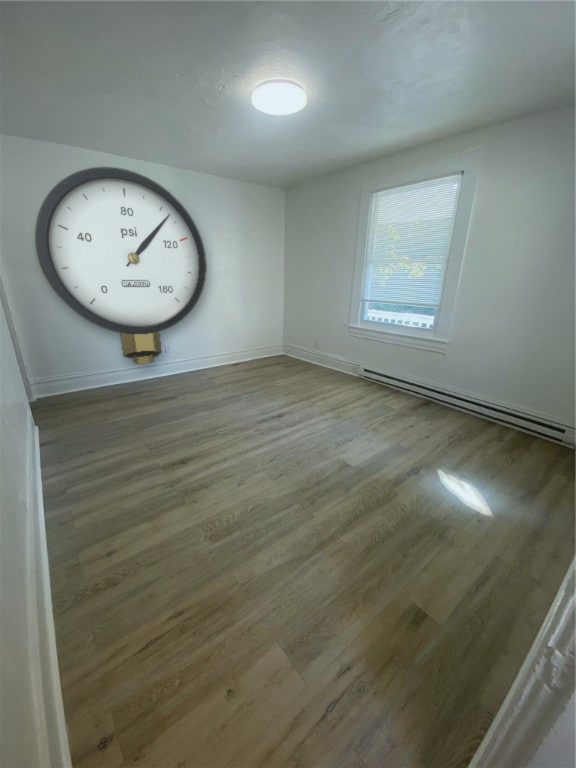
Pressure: 105 psi
